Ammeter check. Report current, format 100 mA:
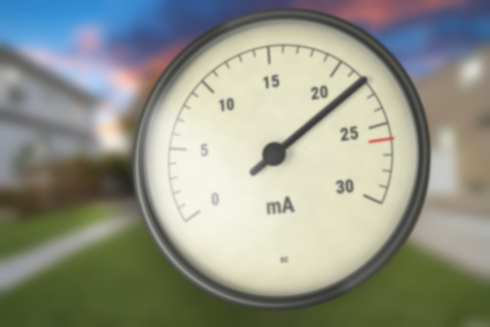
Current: 22 mA
